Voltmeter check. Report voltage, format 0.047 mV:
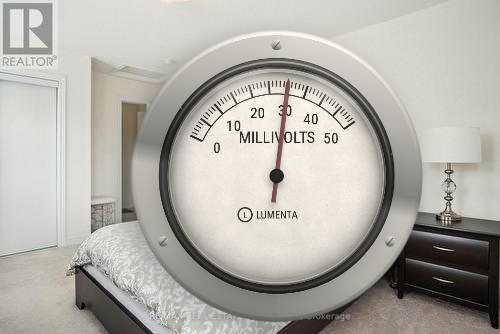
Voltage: 30 mV
